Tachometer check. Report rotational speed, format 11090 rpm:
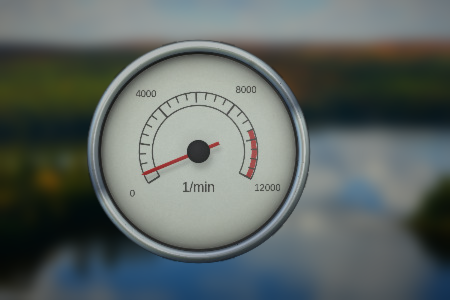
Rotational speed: 500 rpm
